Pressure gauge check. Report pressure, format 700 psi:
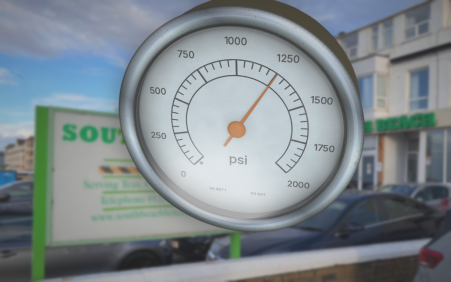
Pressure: 1250 psi
